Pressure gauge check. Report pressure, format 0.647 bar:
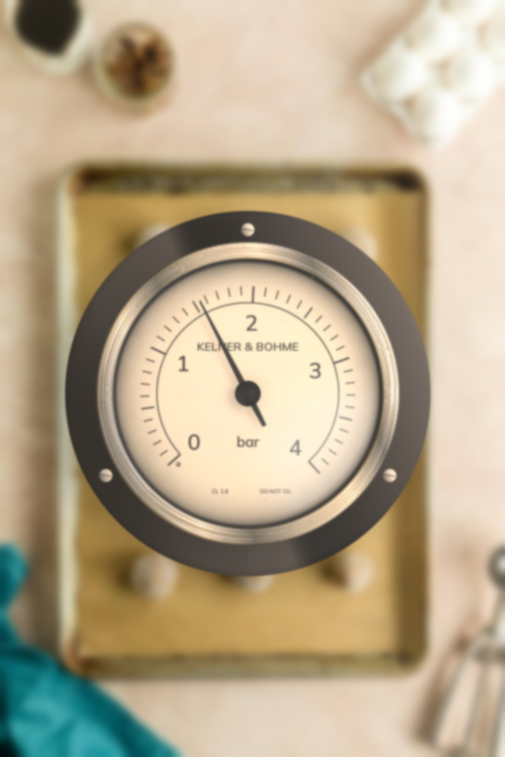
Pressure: 1.55 bar
